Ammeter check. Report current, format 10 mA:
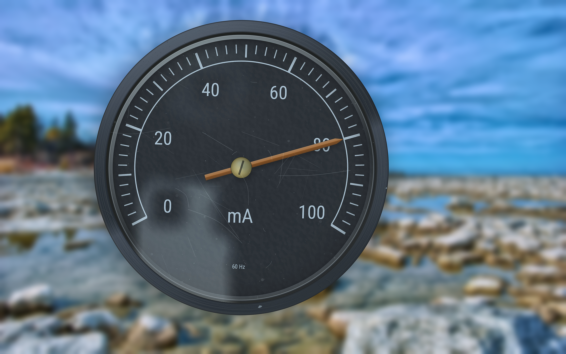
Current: 80 mA
